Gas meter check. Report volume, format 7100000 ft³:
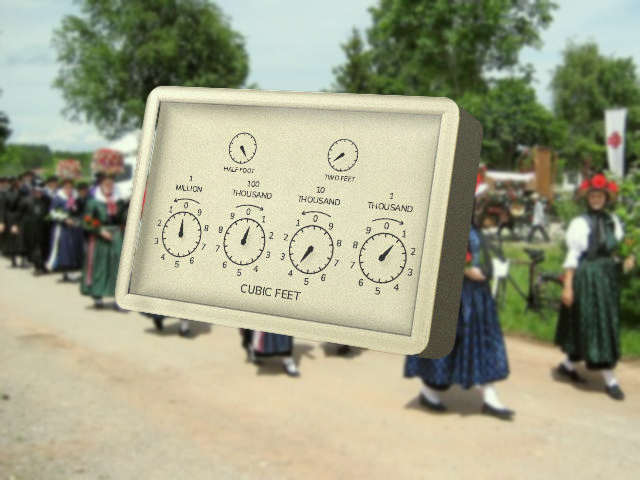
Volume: 4100 ft³
